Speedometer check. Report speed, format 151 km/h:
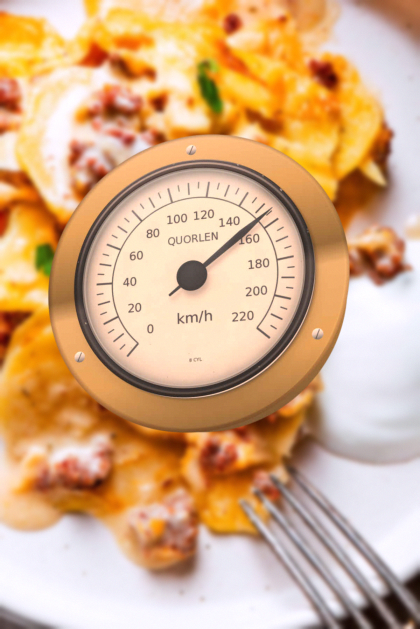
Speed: 155 km/h
